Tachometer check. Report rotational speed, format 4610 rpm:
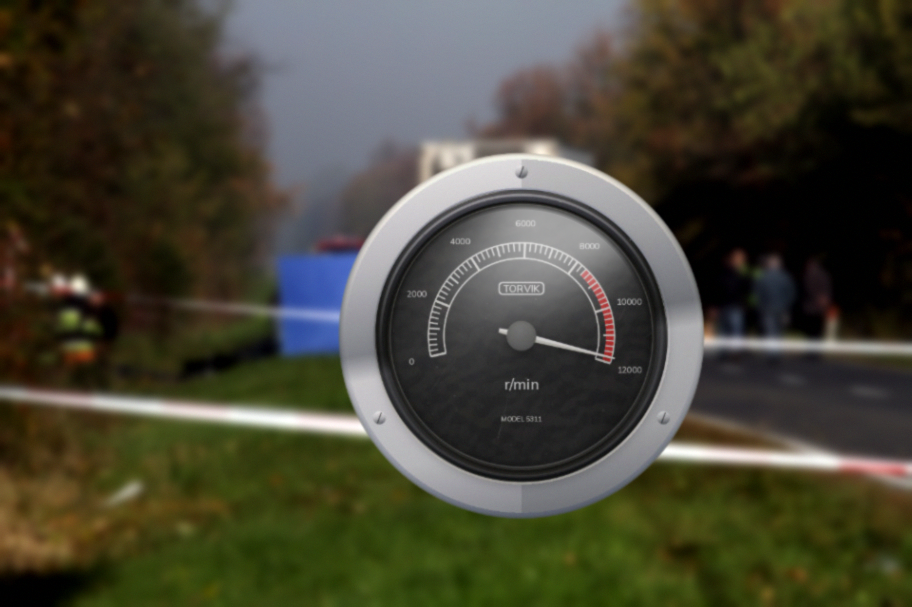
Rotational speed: 11800 rpm
